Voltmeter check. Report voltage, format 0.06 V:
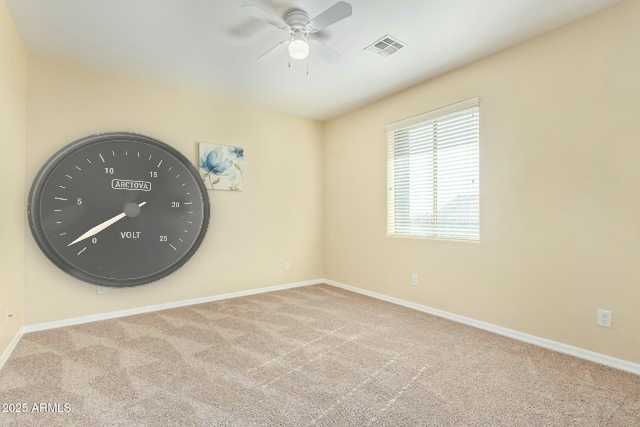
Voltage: 1 V
